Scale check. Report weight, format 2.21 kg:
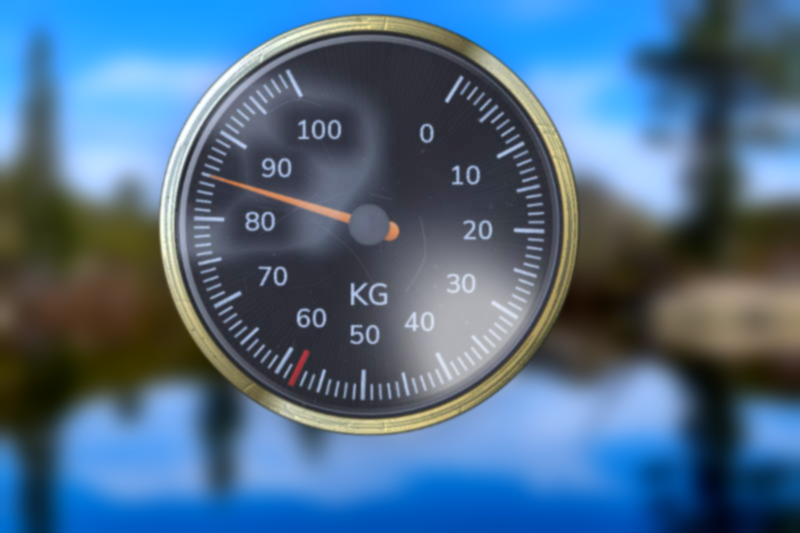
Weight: 85 kg
